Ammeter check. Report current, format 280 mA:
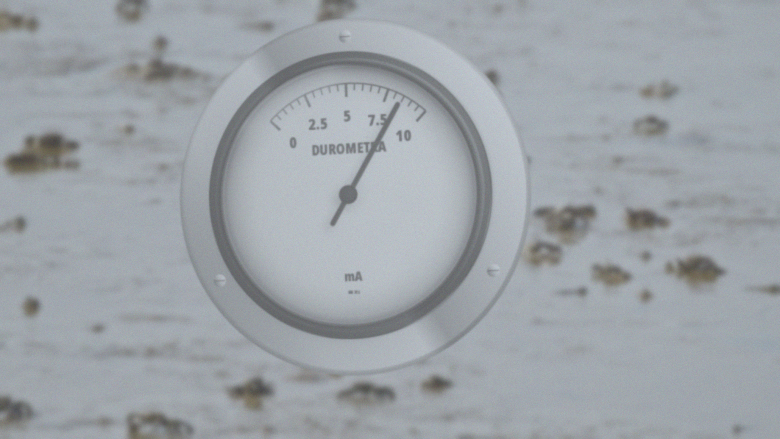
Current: 8.5 mA
